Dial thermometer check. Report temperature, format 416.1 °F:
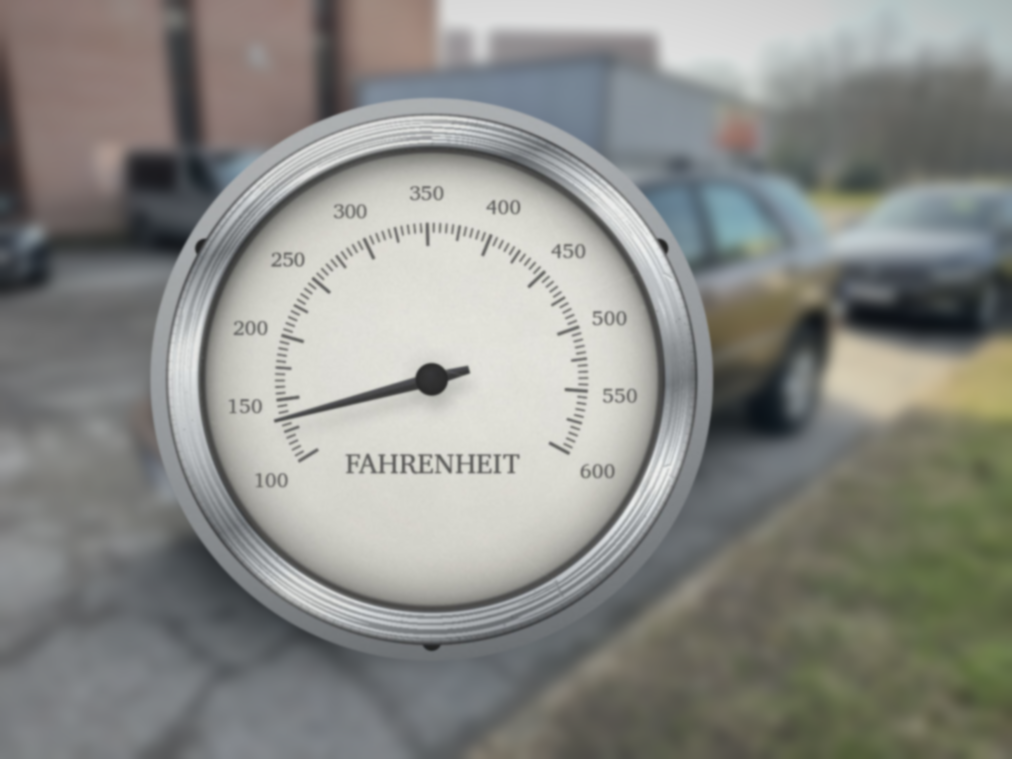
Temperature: 135 °F
